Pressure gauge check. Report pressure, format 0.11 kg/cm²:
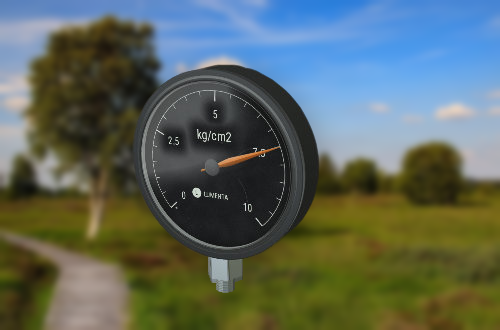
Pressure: 7.5 kg/cm²
